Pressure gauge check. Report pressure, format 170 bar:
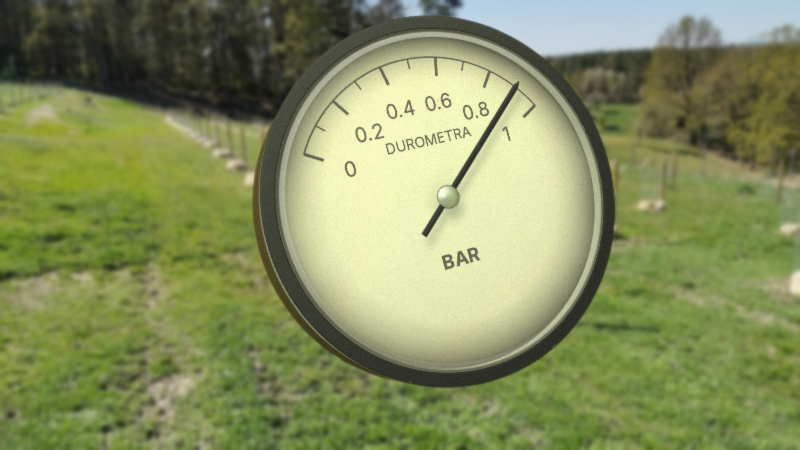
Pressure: 0.9 bar
